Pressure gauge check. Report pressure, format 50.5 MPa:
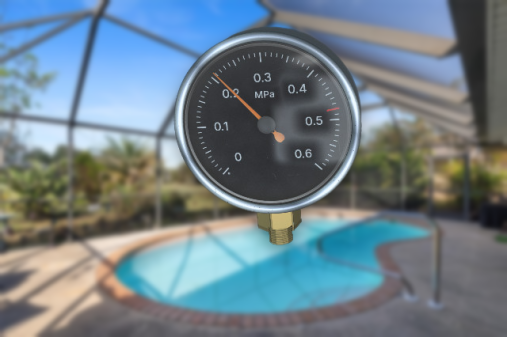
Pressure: 0.21 MPa
